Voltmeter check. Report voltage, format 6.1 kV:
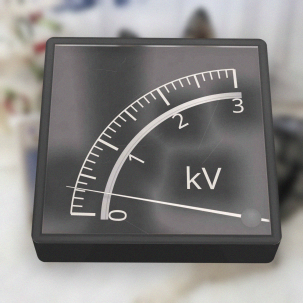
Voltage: 0.3 kV
